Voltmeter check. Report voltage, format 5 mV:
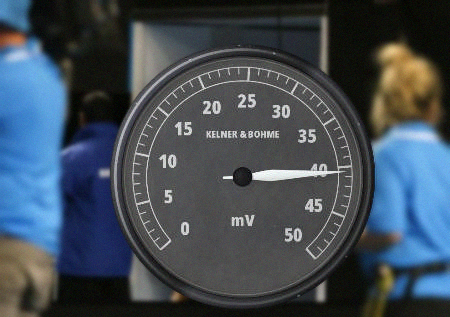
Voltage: 40.5 mV
